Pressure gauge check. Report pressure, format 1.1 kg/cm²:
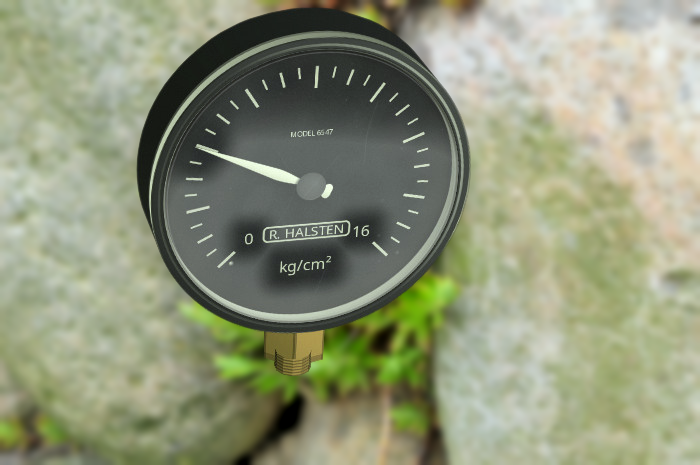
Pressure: 4 kg/cm²
